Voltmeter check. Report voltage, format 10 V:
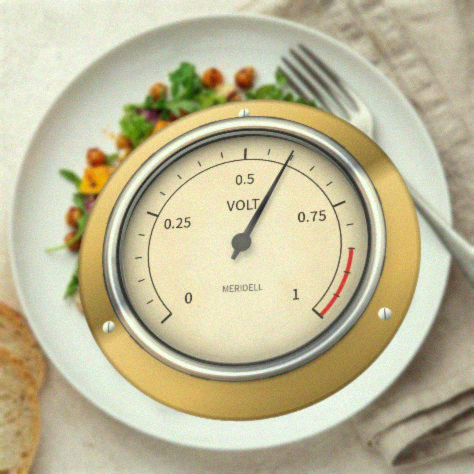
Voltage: 0.6 V
